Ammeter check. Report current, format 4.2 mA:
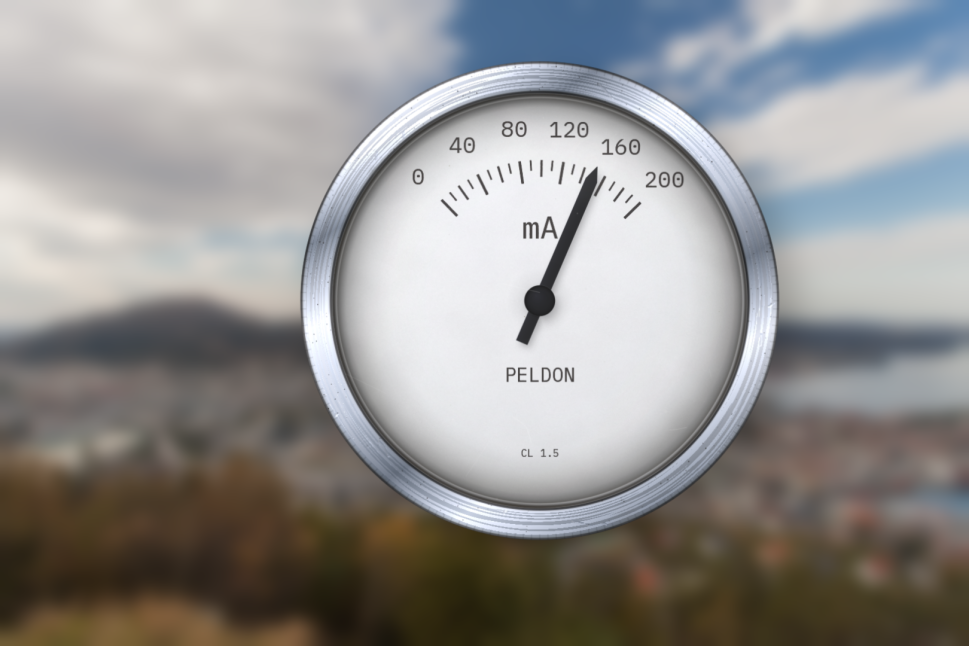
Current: 150 mA
